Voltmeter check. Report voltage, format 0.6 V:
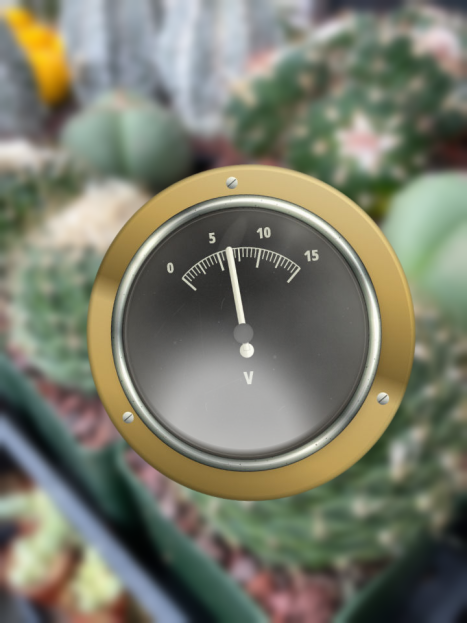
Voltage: 6.5 V
